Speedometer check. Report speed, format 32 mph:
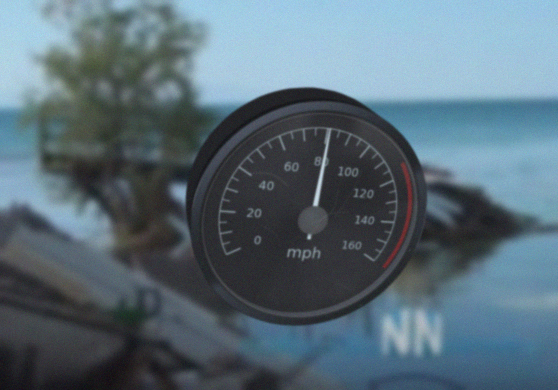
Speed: 80 mph
